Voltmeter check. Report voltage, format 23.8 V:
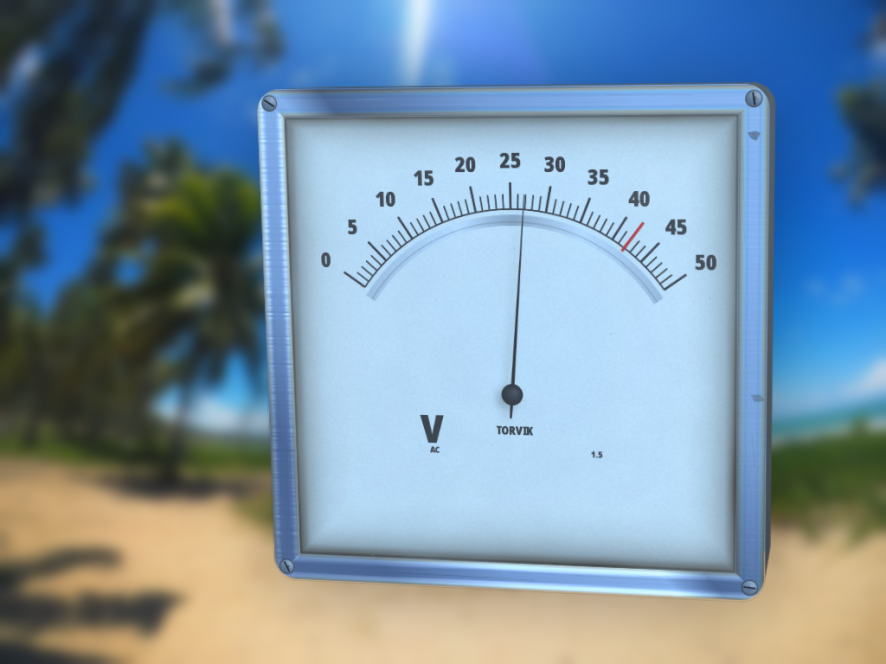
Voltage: 27 V
